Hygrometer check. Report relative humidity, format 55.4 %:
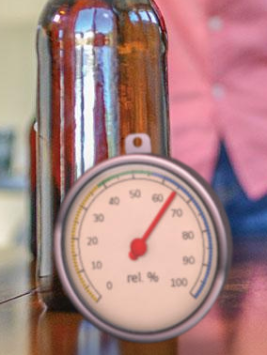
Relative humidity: 65 %
